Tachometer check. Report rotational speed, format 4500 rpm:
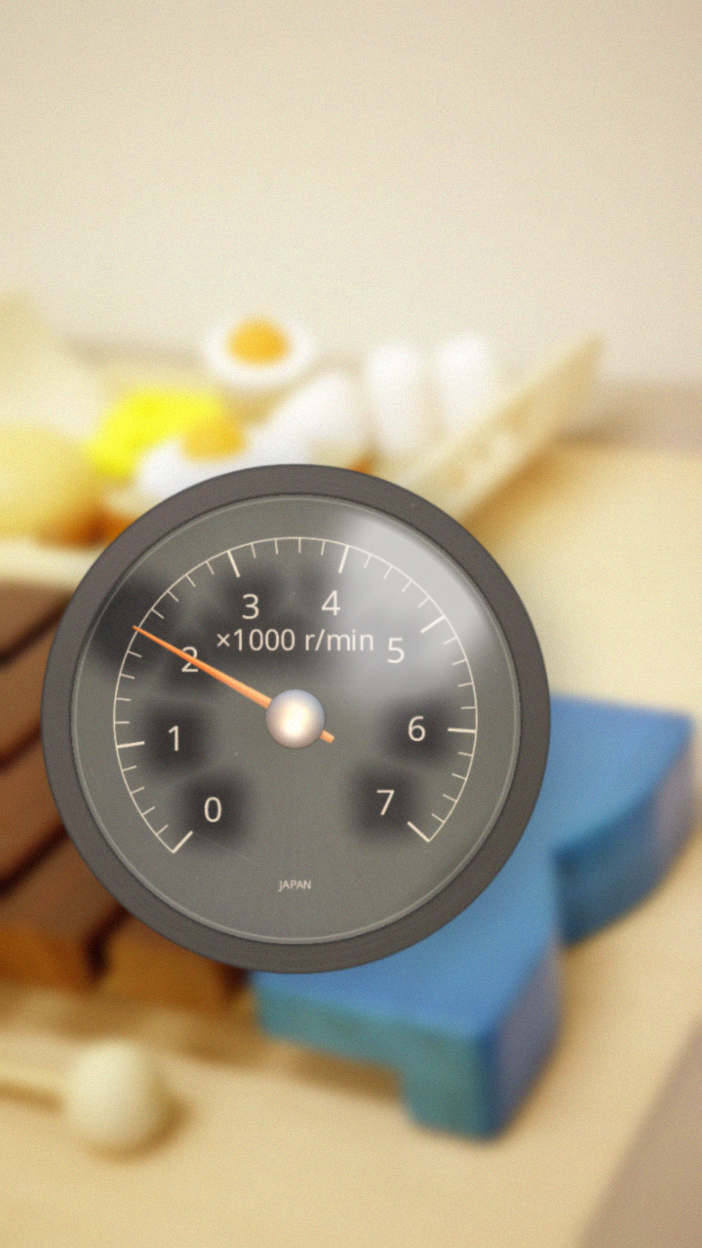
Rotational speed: 2000 rpm
